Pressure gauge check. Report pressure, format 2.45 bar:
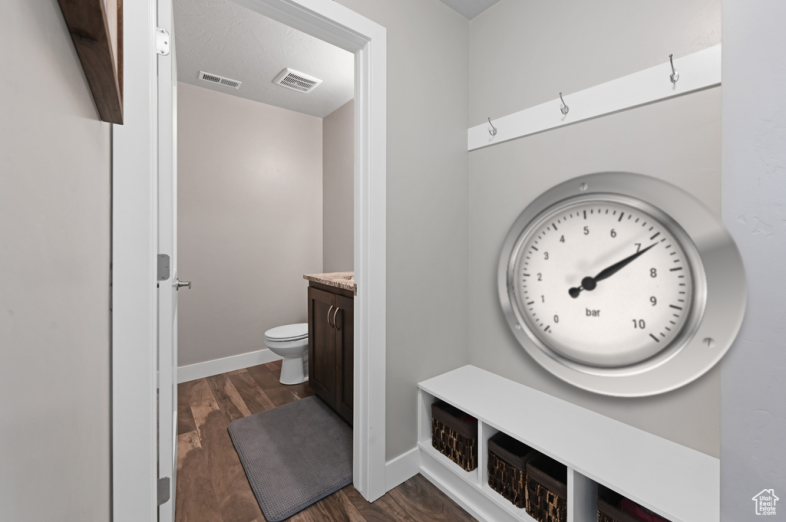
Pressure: 7.2 bar
